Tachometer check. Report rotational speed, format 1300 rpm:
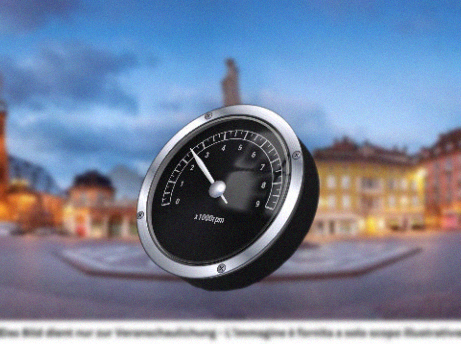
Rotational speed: 2500 rpm
